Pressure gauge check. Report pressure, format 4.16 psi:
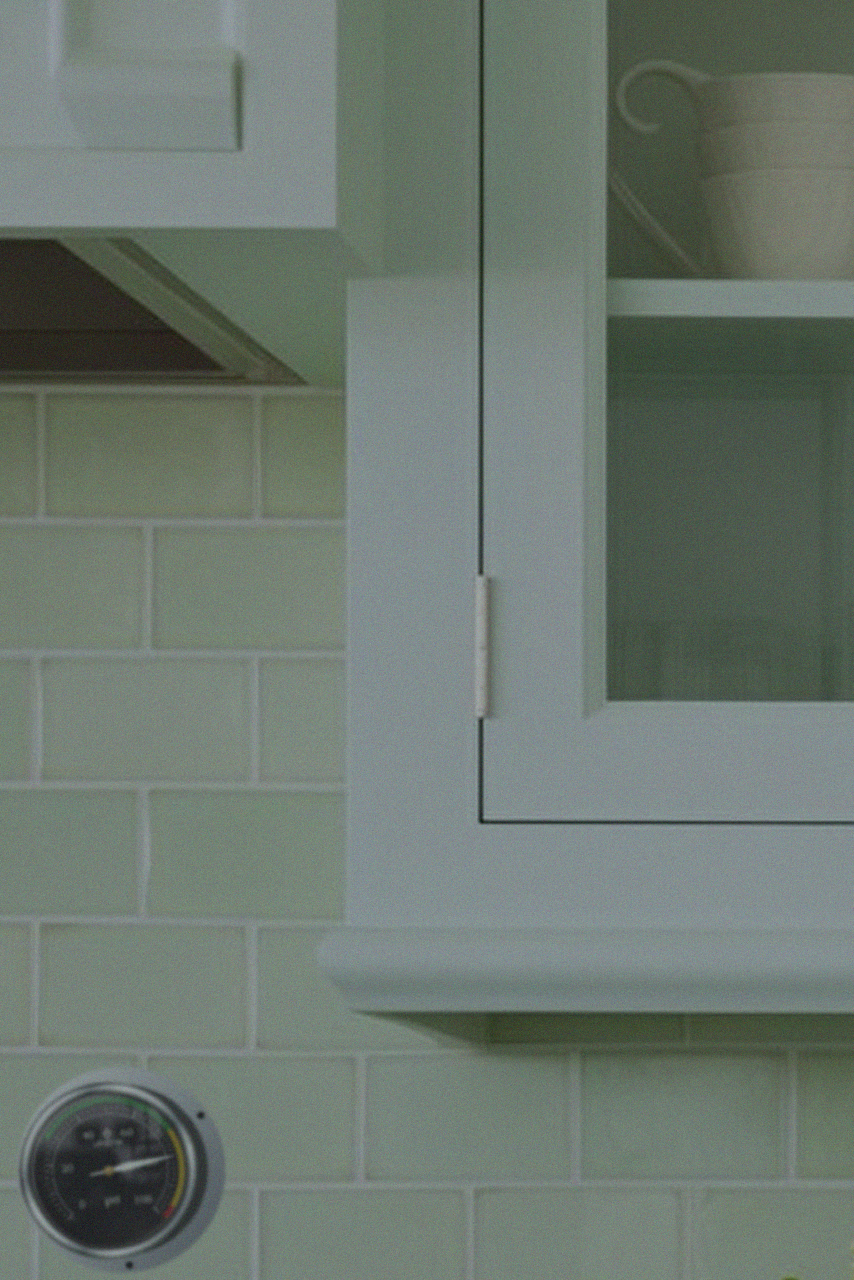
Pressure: 80 psi
